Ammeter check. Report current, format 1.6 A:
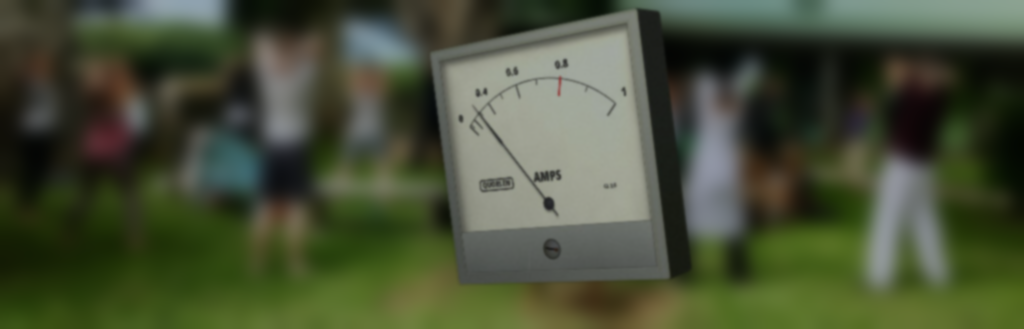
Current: 0.3 A
